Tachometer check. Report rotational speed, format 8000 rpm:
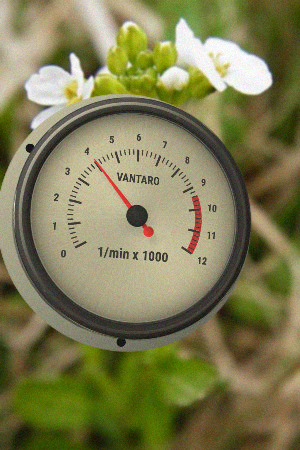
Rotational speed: 4000 rpm
